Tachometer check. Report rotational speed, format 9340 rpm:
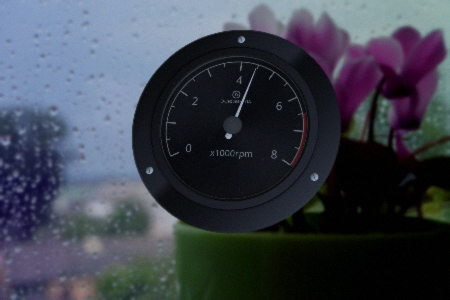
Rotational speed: 4500 rpm
